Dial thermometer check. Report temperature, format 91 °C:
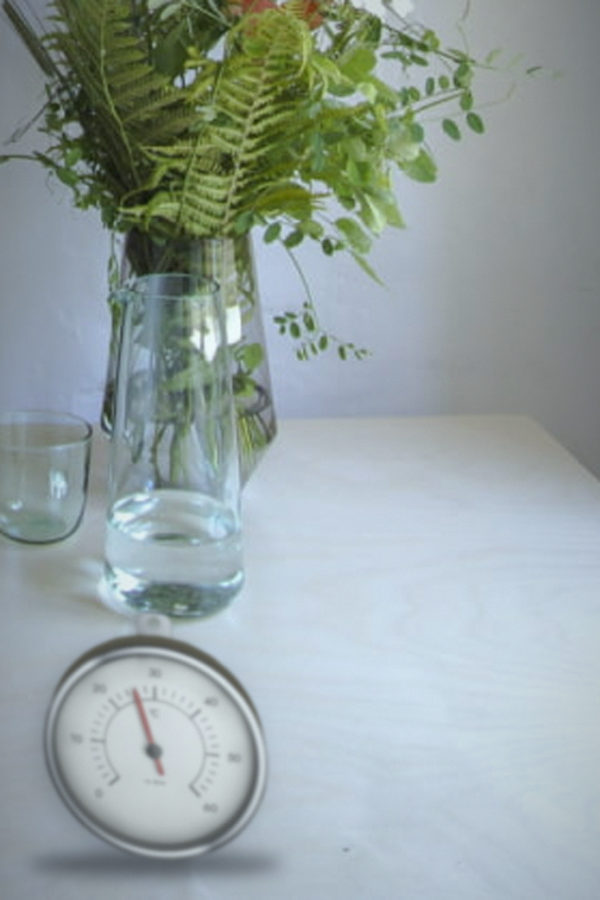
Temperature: 26 °C
